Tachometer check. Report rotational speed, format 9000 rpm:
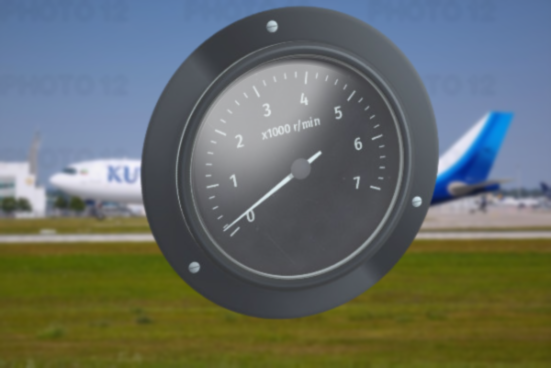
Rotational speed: 200 rpm
